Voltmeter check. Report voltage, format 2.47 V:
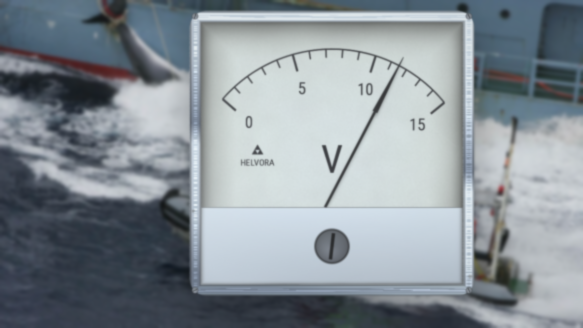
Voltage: 11.5 V
